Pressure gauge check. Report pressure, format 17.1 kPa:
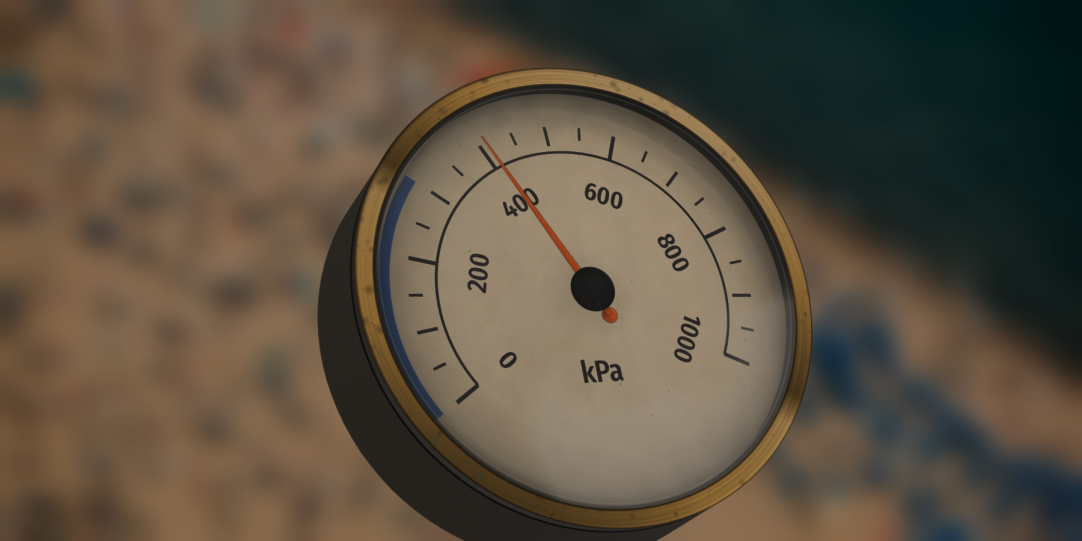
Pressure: 400 kPa
